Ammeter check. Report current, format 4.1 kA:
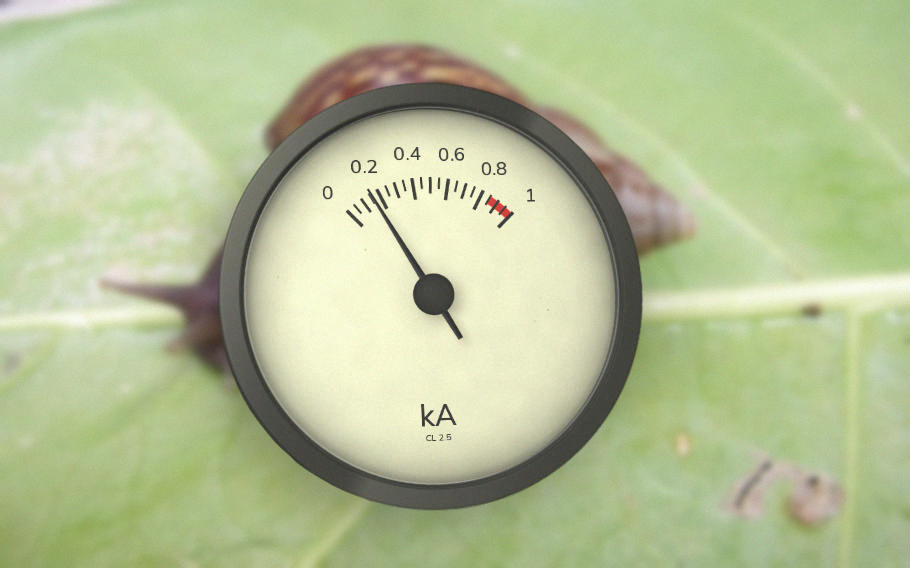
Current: 0.15 kA
